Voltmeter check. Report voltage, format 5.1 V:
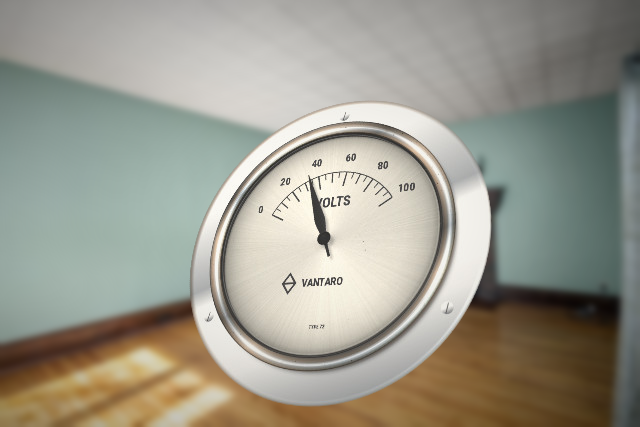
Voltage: 35 V
